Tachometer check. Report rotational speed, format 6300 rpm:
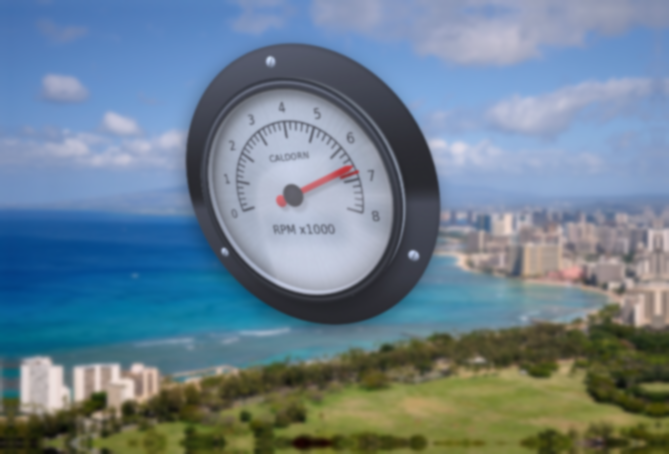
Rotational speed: 6600 rpm
